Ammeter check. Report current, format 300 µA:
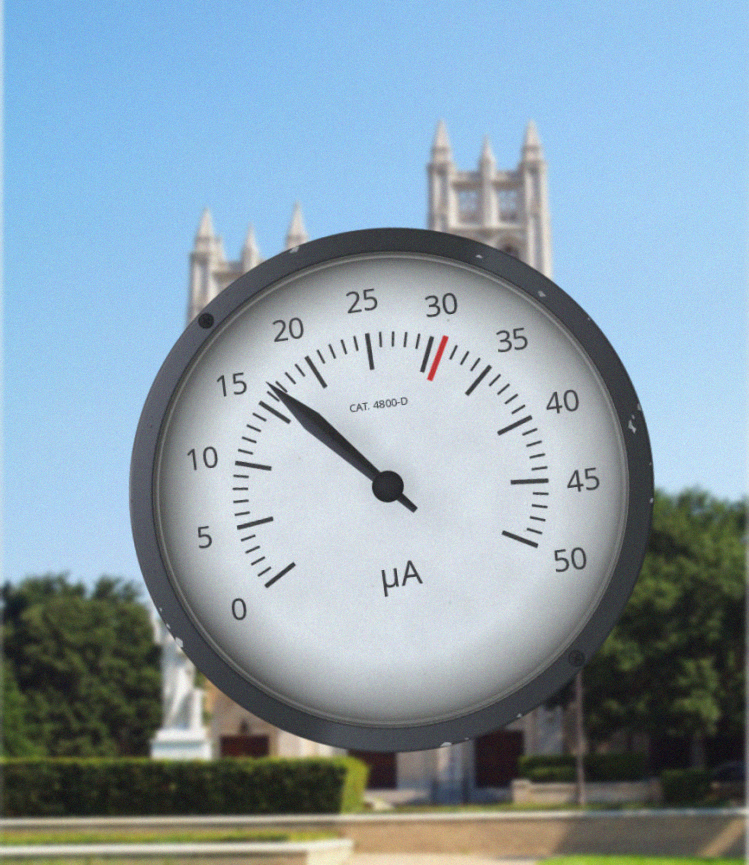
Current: 16.5 µA
